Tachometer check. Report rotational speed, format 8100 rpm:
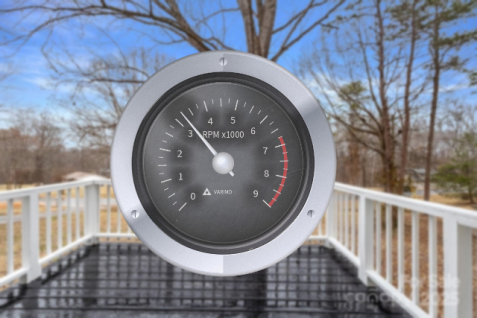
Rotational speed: 3250 rpm
